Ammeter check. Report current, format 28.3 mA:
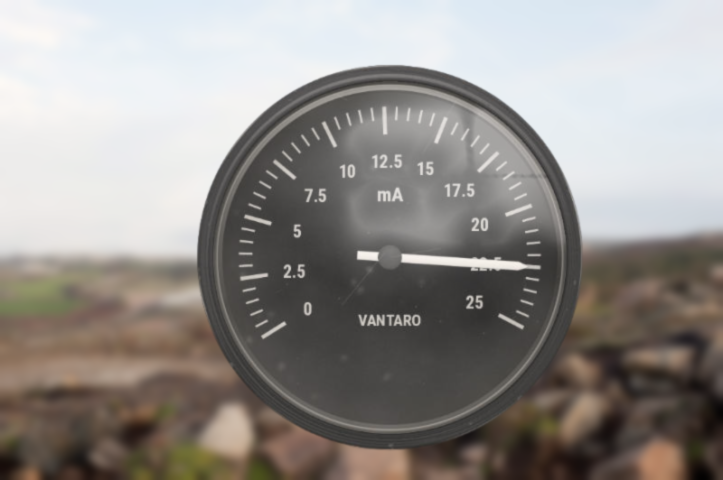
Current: 22.5 mA
